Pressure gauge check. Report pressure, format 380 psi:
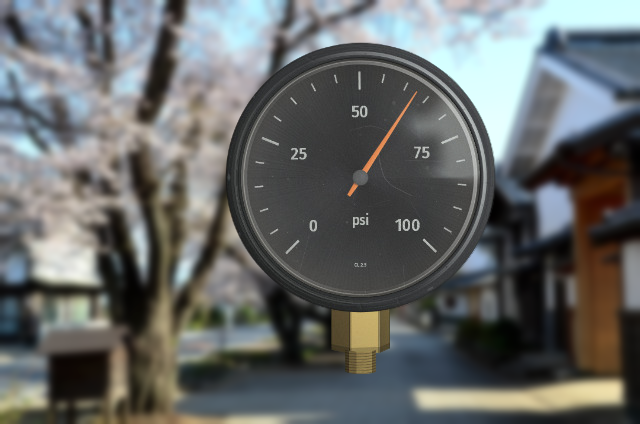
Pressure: 62.5 psi
